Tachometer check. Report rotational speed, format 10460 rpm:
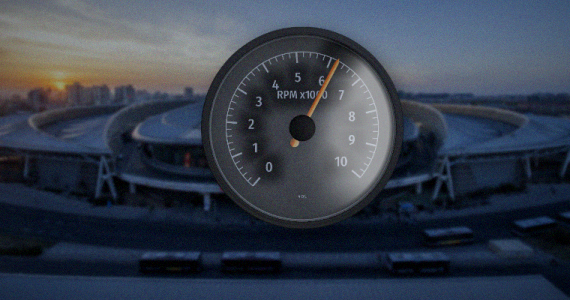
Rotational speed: 6200 rpm
